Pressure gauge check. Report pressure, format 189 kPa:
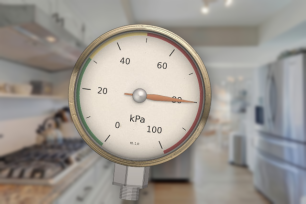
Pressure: 80 kPa
